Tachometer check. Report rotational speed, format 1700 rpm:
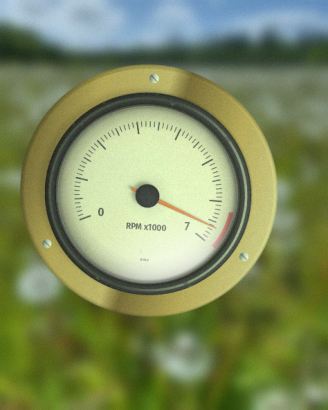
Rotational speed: 6600 rpm
